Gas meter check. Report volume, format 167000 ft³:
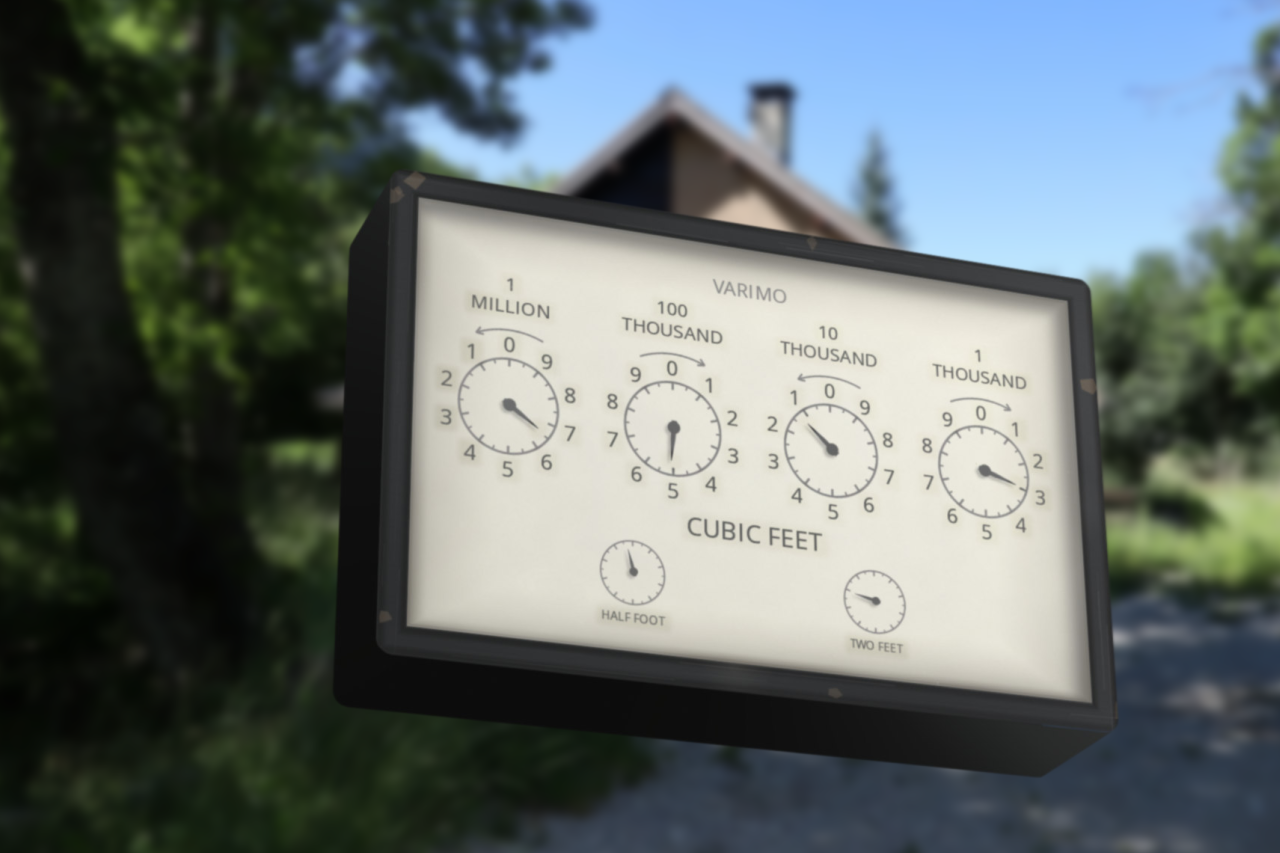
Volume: 651300 ft³
